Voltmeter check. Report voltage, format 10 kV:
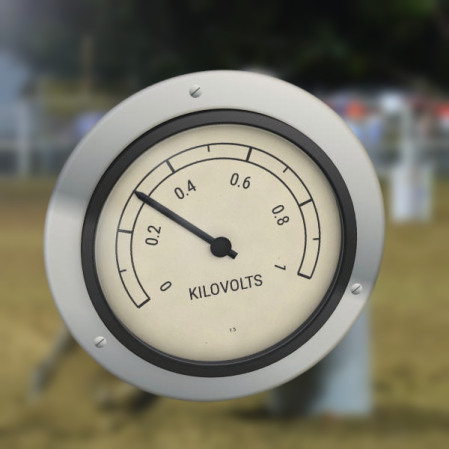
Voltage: 0.3 kV
